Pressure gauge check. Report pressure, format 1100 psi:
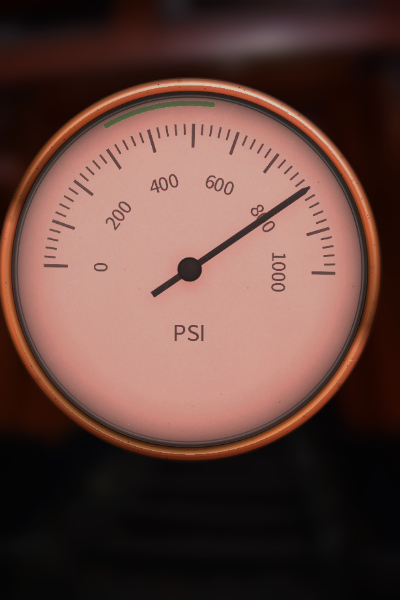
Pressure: 800 psi
